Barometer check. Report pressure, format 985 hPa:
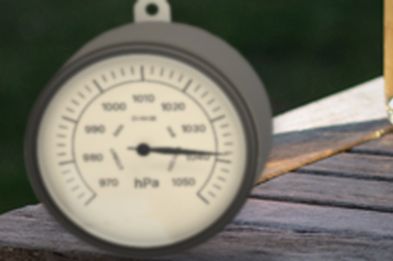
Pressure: 1038 hPa
